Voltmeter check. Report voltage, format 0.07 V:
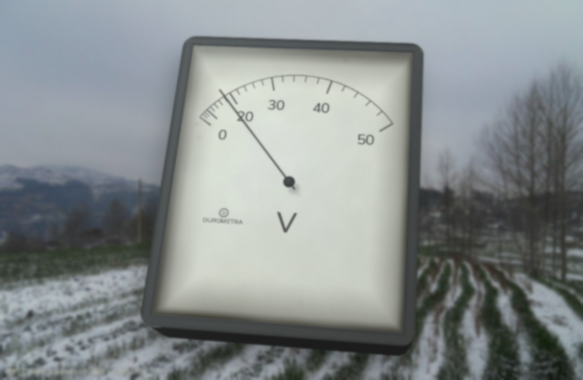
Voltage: 18 V
